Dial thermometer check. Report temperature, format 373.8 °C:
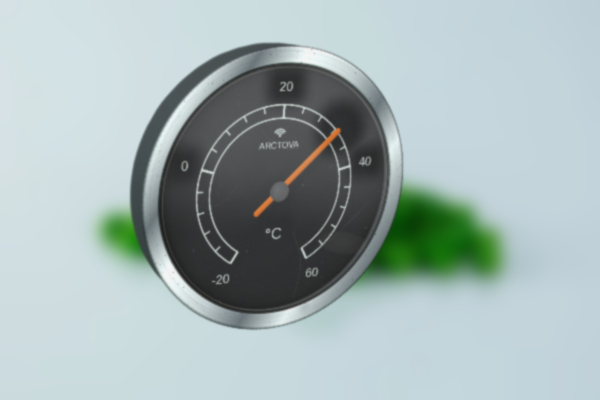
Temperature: 32 °C
